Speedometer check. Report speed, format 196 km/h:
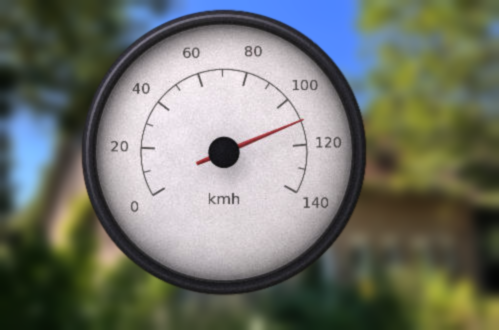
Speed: 110 km/h
